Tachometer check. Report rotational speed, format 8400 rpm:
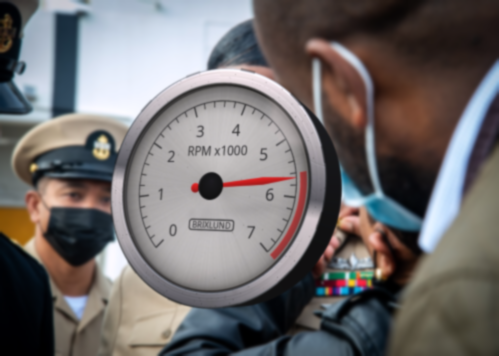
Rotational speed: 5700 rpm
